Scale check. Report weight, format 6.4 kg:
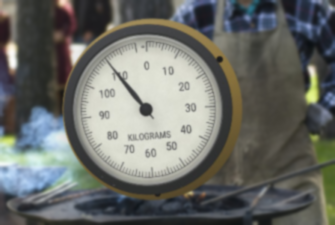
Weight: 110 kg
